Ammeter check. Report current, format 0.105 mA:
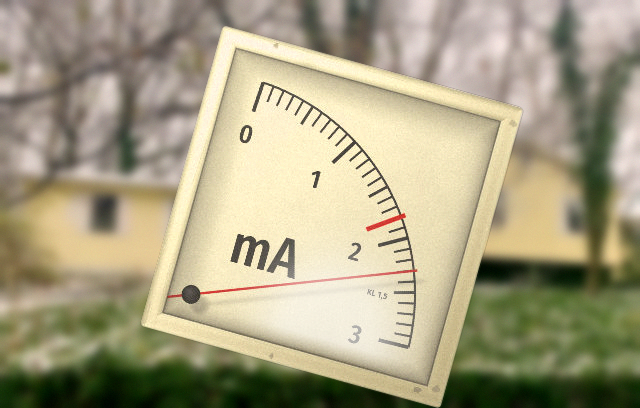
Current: 2.3 mA
